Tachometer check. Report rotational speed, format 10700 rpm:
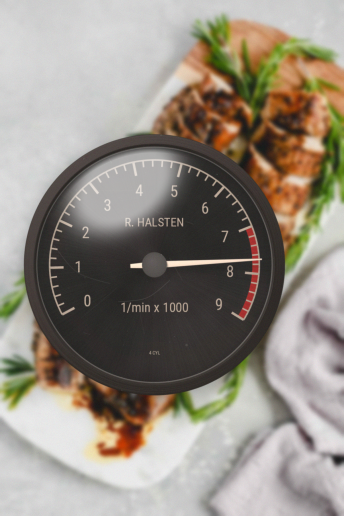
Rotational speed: 7700 rpm
